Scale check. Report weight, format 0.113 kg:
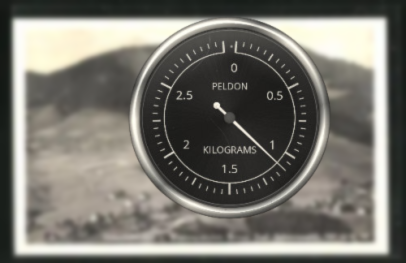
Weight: 1.1 kg
